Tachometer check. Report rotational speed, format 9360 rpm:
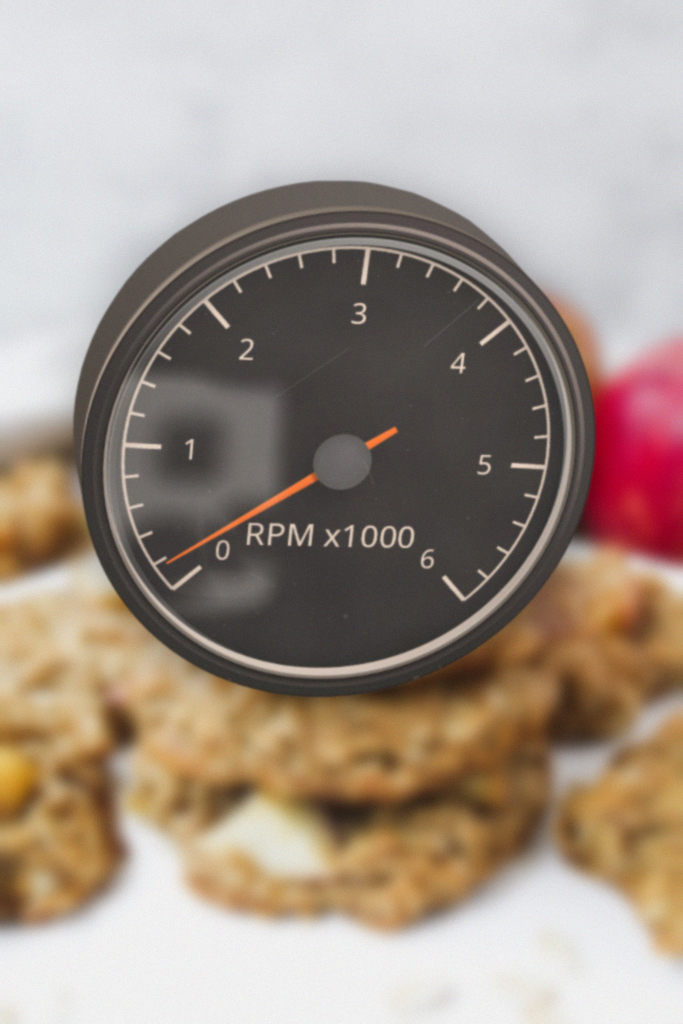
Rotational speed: 200 rpm
